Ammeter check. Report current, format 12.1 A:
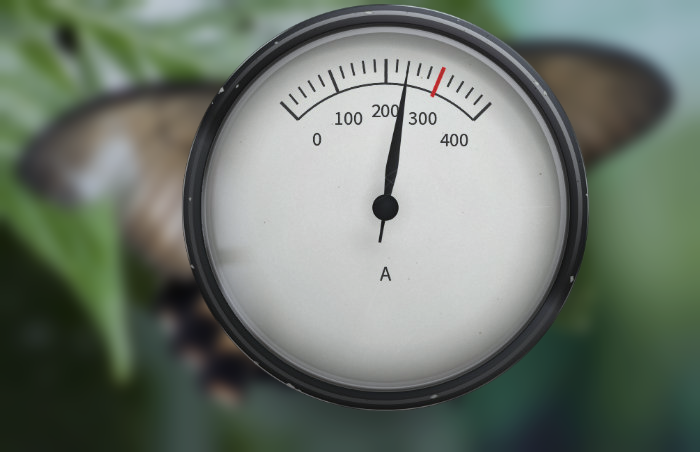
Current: 240 A
